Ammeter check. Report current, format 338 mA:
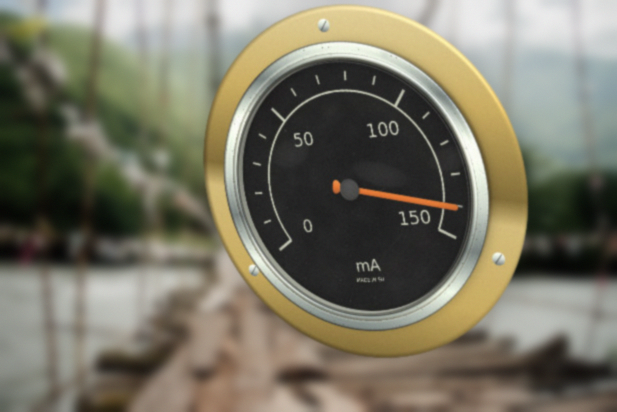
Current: 140 mA
